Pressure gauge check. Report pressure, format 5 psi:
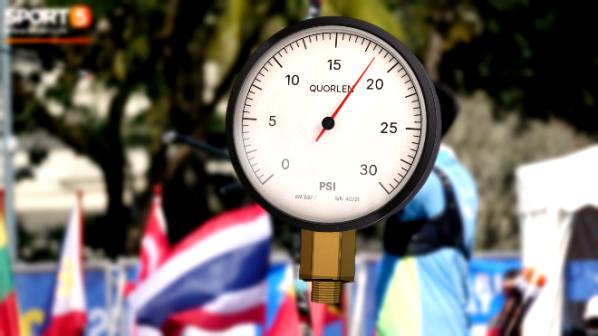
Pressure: 18.5 psi
